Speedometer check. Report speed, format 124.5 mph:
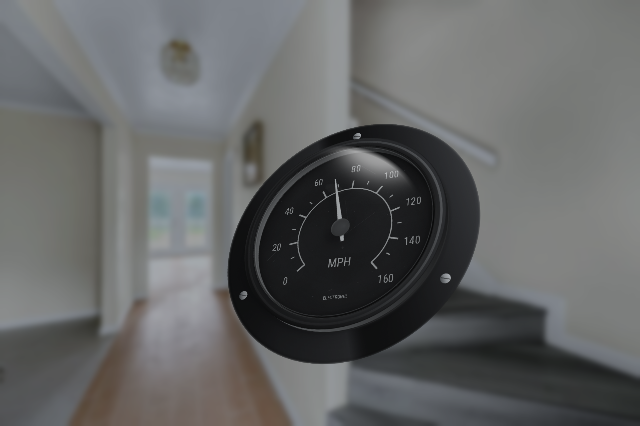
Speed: 70 mph
